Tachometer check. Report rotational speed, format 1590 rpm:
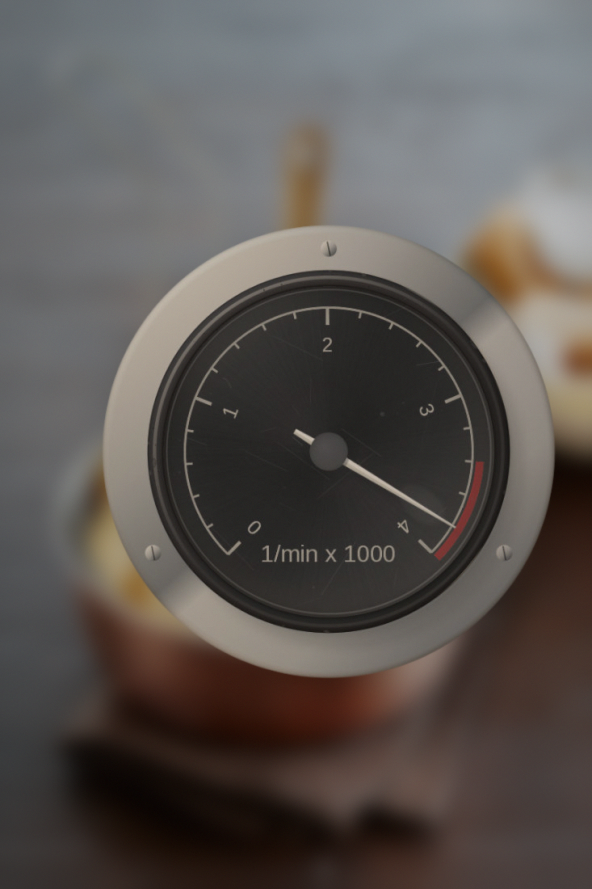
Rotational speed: 3800 rpm
